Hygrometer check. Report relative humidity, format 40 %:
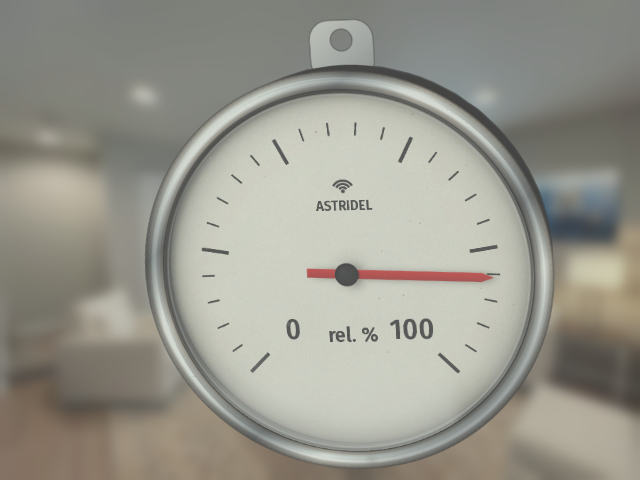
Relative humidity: 84 %
